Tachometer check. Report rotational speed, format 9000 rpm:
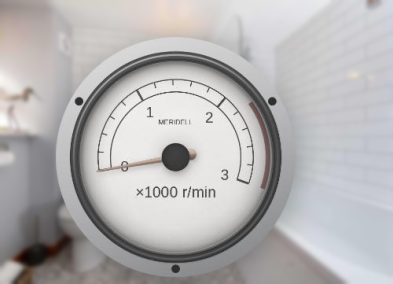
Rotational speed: 0 rpm
